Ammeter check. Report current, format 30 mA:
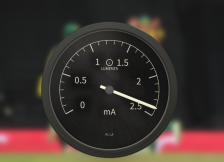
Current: 2.4 mA
